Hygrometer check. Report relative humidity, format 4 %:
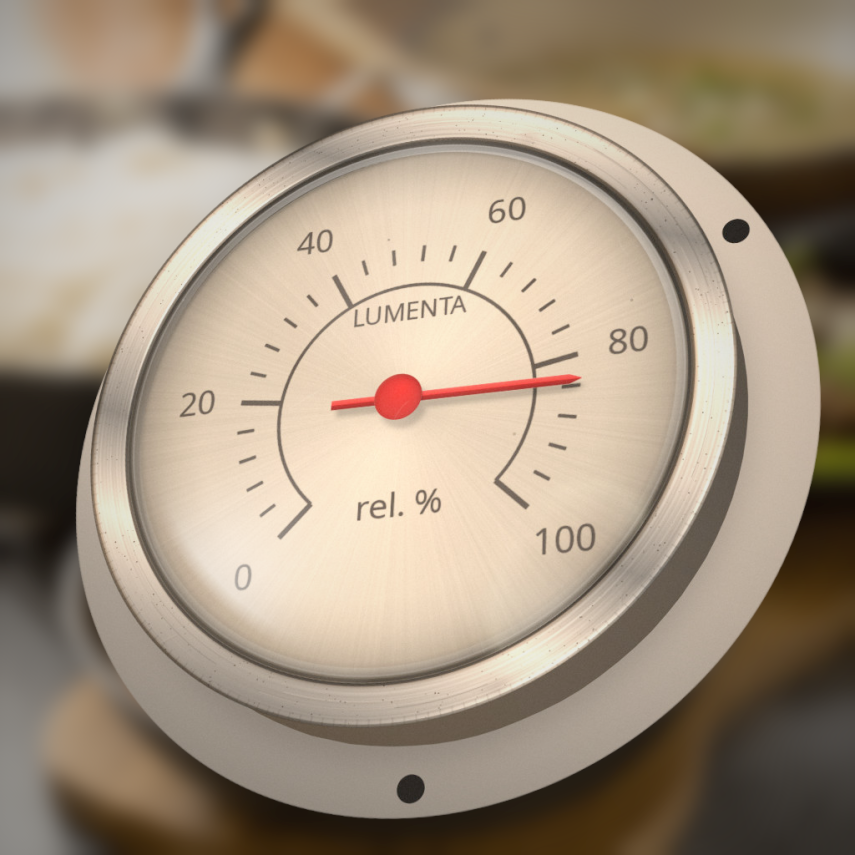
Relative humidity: 84 %
